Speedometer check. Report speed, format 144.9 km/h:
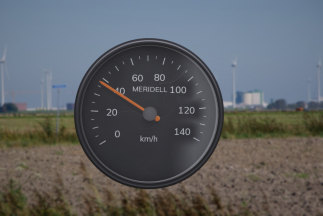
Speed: 37.5 km/h
